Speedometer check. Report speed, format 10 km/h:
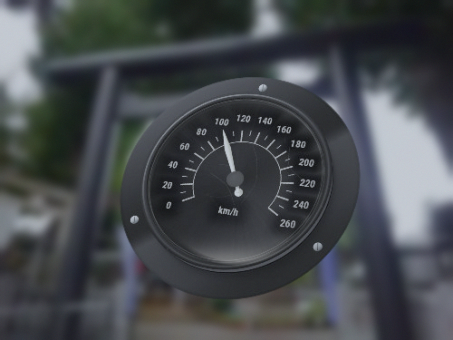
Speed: 100 km/h
